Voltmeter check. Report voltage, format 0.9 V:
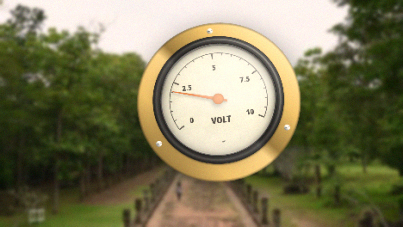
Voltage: 2 V
